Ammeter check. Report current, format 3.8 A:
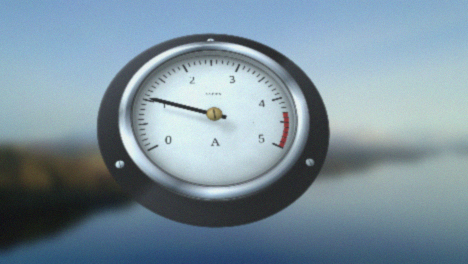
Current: 1 A
